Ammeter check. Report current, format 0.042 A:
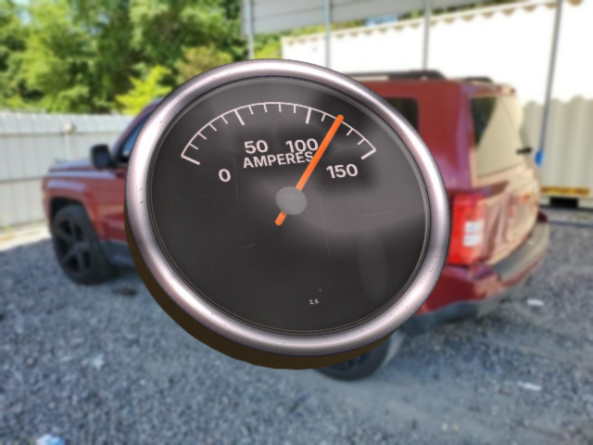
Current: 120 A
